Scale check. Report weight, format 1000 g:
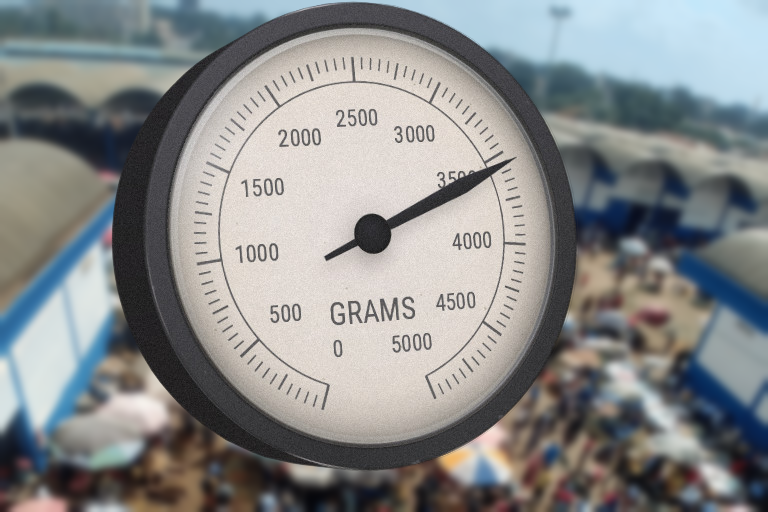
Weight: 3550 g
